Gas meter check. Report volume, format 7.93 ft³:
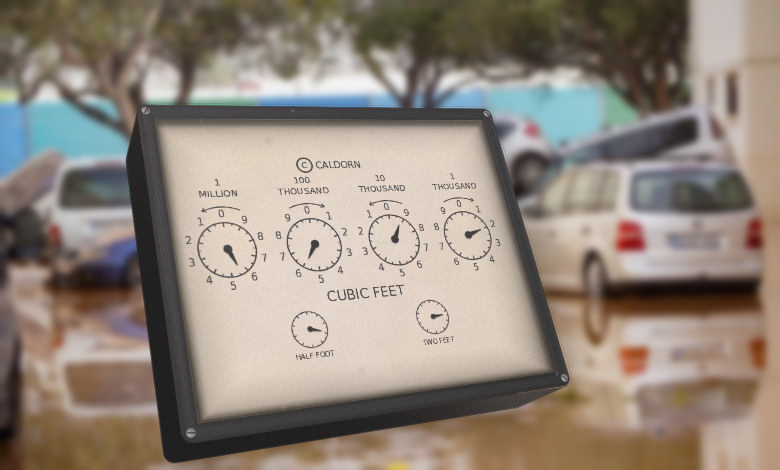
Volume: 559200 ft³
